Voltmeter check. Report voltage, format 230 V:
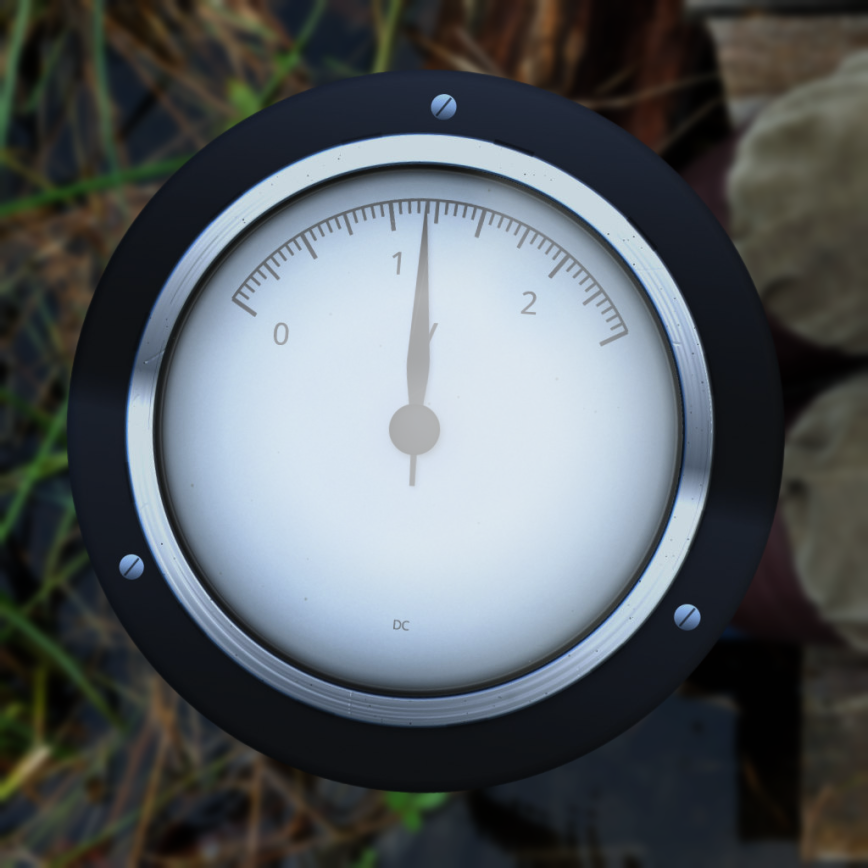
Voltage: 1.2 V
